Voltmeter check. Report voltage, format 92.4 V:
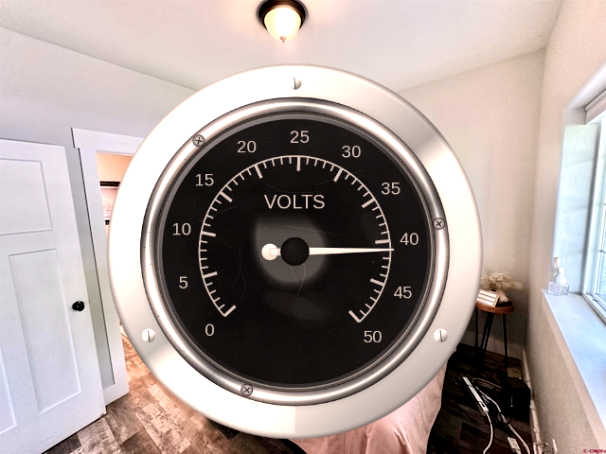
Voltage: 41 V
